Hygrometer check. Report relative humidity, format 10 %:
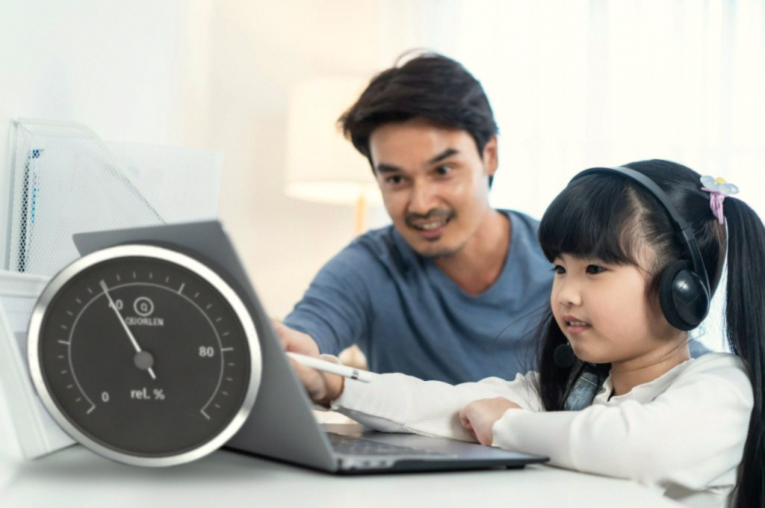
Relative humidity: 40 %
